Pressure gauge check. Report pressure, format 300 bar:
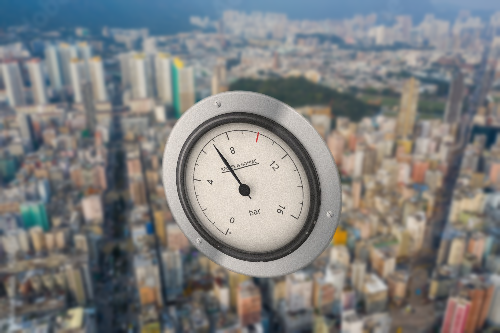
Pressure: 7 bar
